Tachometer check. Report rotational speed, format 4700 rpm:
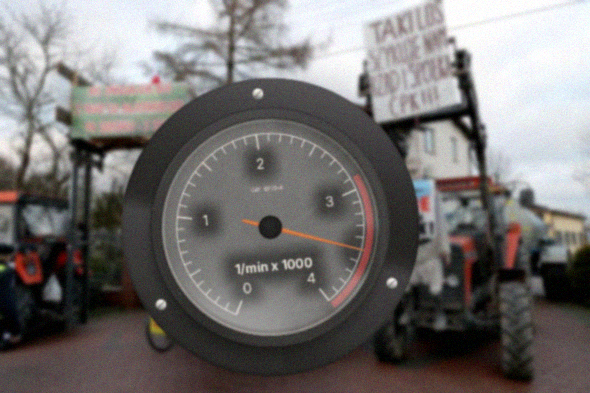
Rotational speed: 3500 rpm
